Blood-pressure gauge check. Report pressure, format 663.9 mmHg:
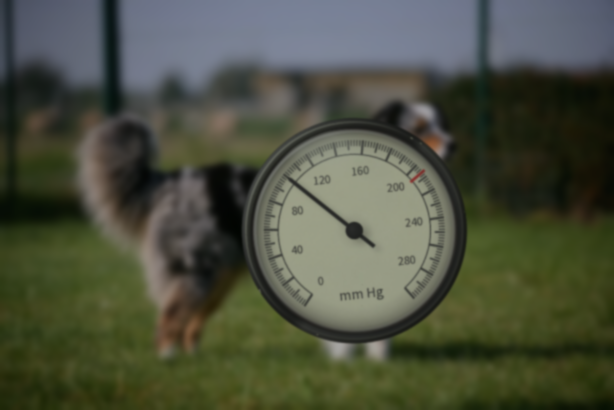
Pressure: 100 mmHg
